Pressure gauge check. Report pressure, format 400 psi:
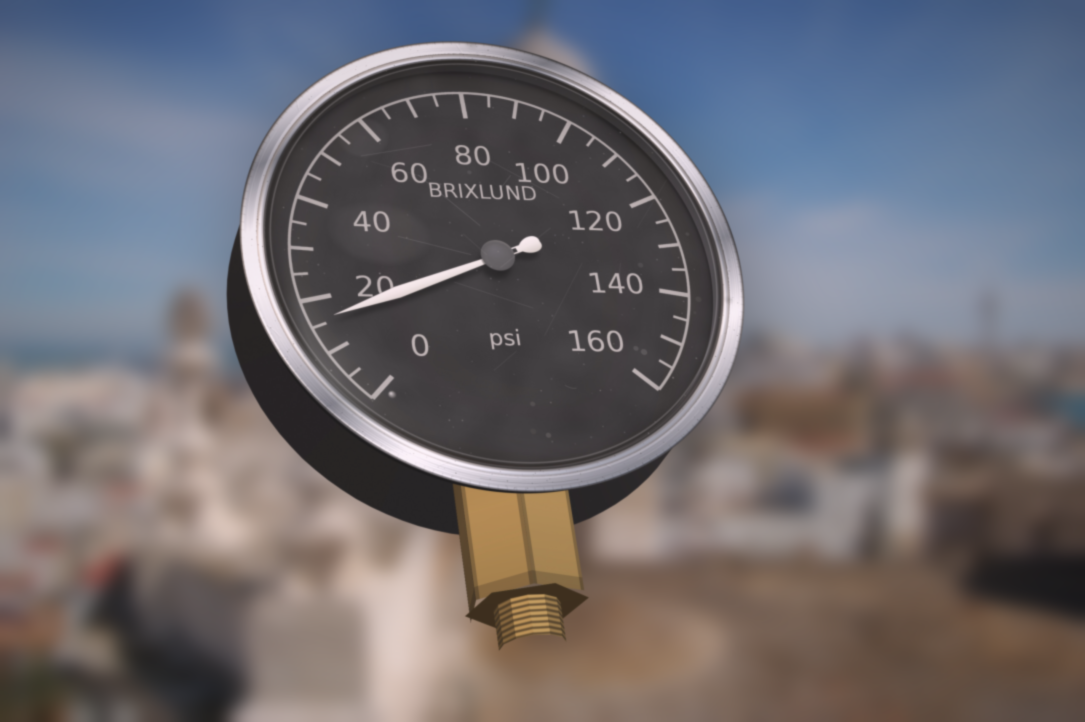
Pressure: 15 psi
